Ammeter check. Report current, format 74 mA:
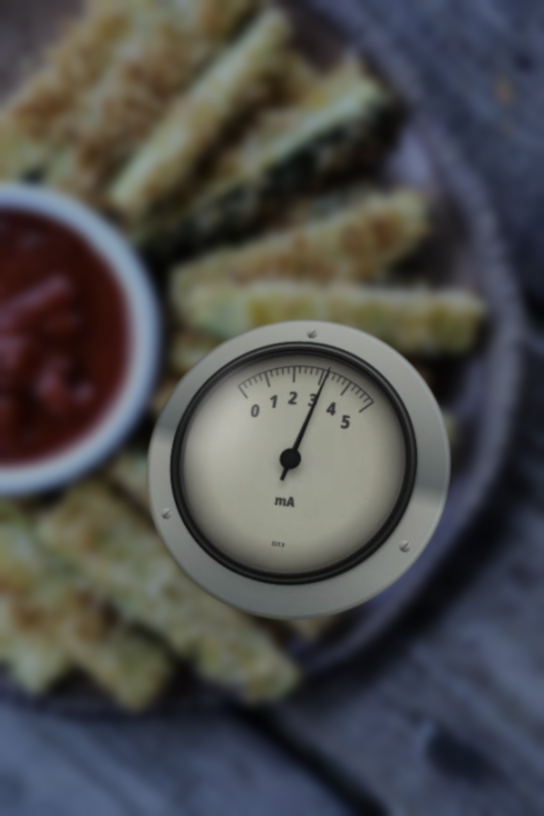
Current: 3.2 mA
